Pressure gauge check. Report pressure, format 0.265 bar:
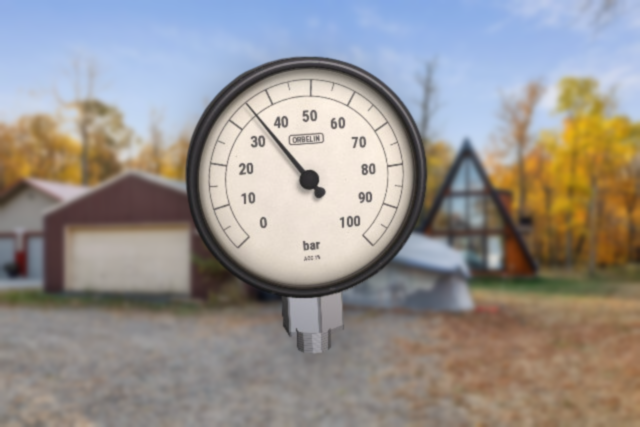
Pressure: 35 bar
